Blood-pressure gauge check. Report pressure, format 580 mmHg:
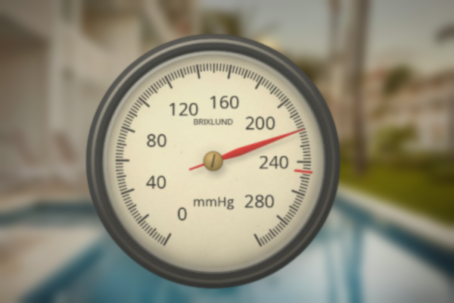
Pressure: 220 mmHg
